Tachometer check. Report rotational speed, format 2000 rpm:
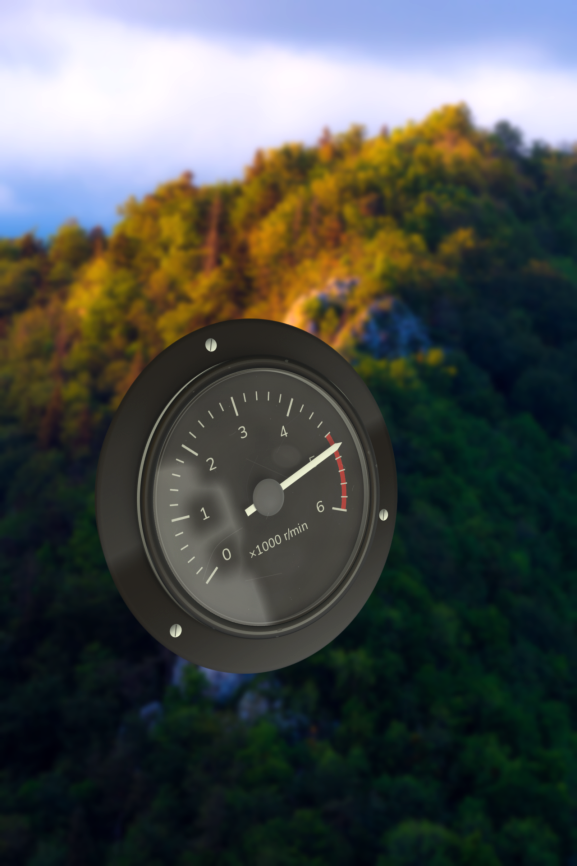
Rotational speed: 5000 rpm
